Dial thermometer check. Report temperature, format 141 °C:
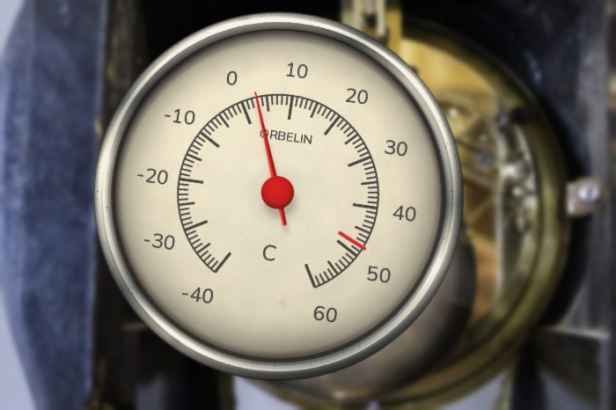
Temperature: 3 °C
